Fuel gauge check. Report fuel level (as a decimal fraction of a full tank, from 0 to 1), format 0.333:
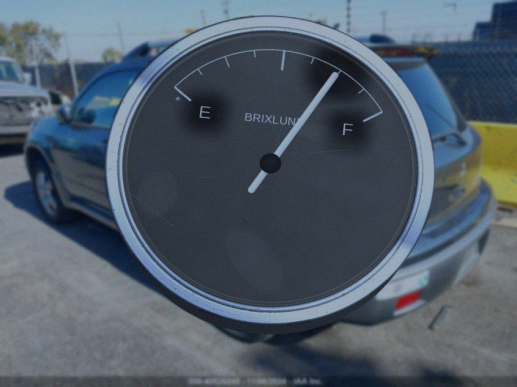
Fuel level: 0.75
